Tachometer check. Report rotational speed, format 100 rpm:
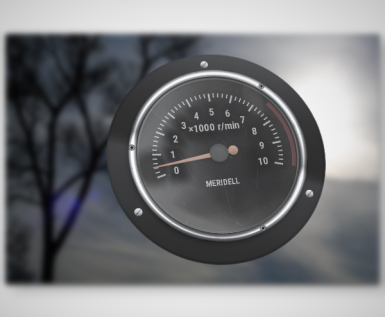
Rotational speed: 400 rpm
